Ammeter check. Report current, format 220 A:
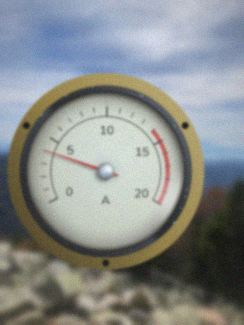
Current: 4 A
